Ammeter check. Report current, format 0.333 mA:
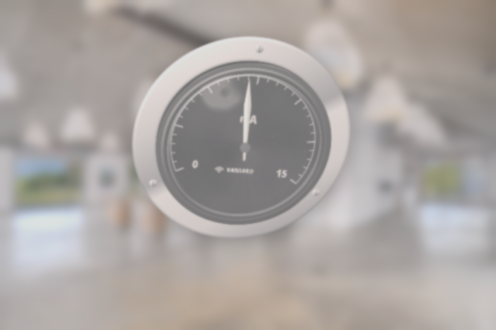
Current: 7 mA
